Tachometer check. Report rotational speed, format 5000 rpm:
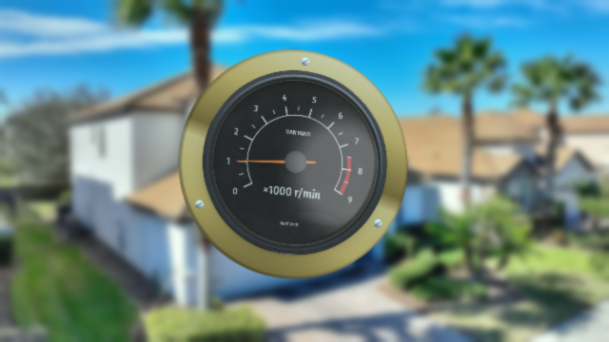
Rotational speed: 1000 rpm
